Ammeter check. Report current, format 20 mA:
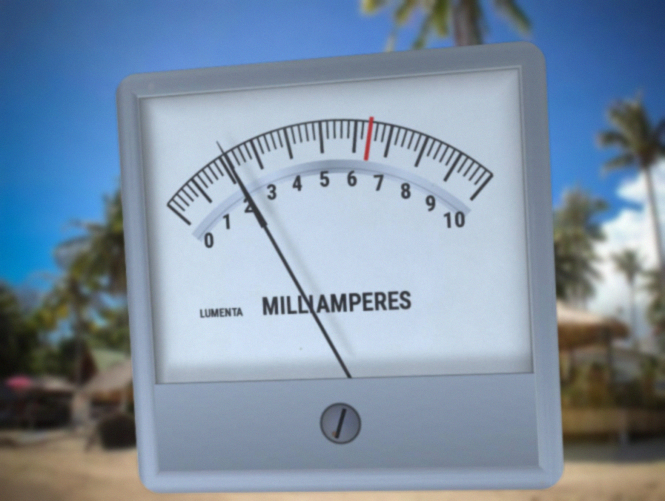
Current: 2.2 mA
